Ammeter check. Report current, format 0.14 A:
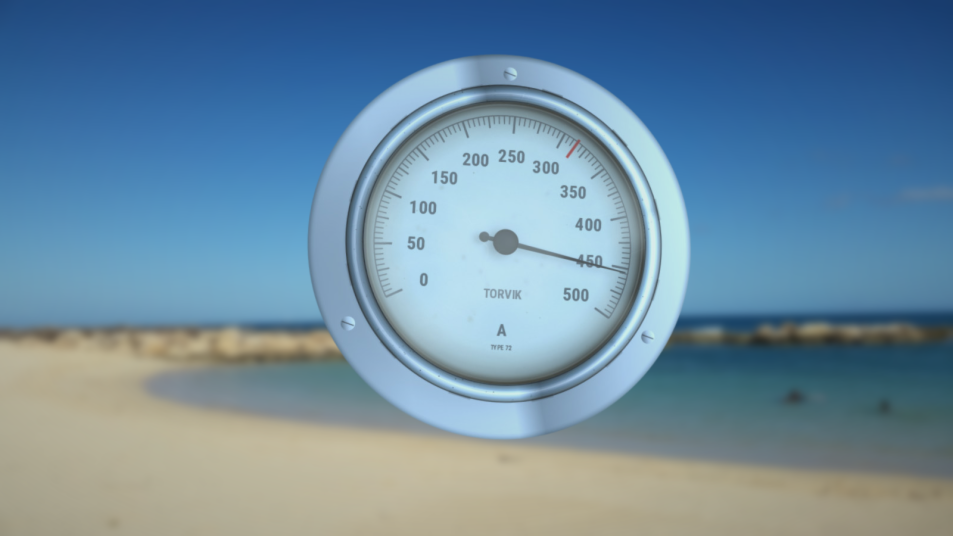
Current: 455 A
